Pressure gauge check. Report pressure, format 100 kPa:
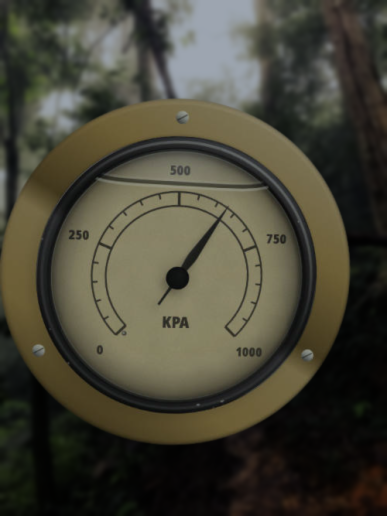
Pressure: 625 kPa
